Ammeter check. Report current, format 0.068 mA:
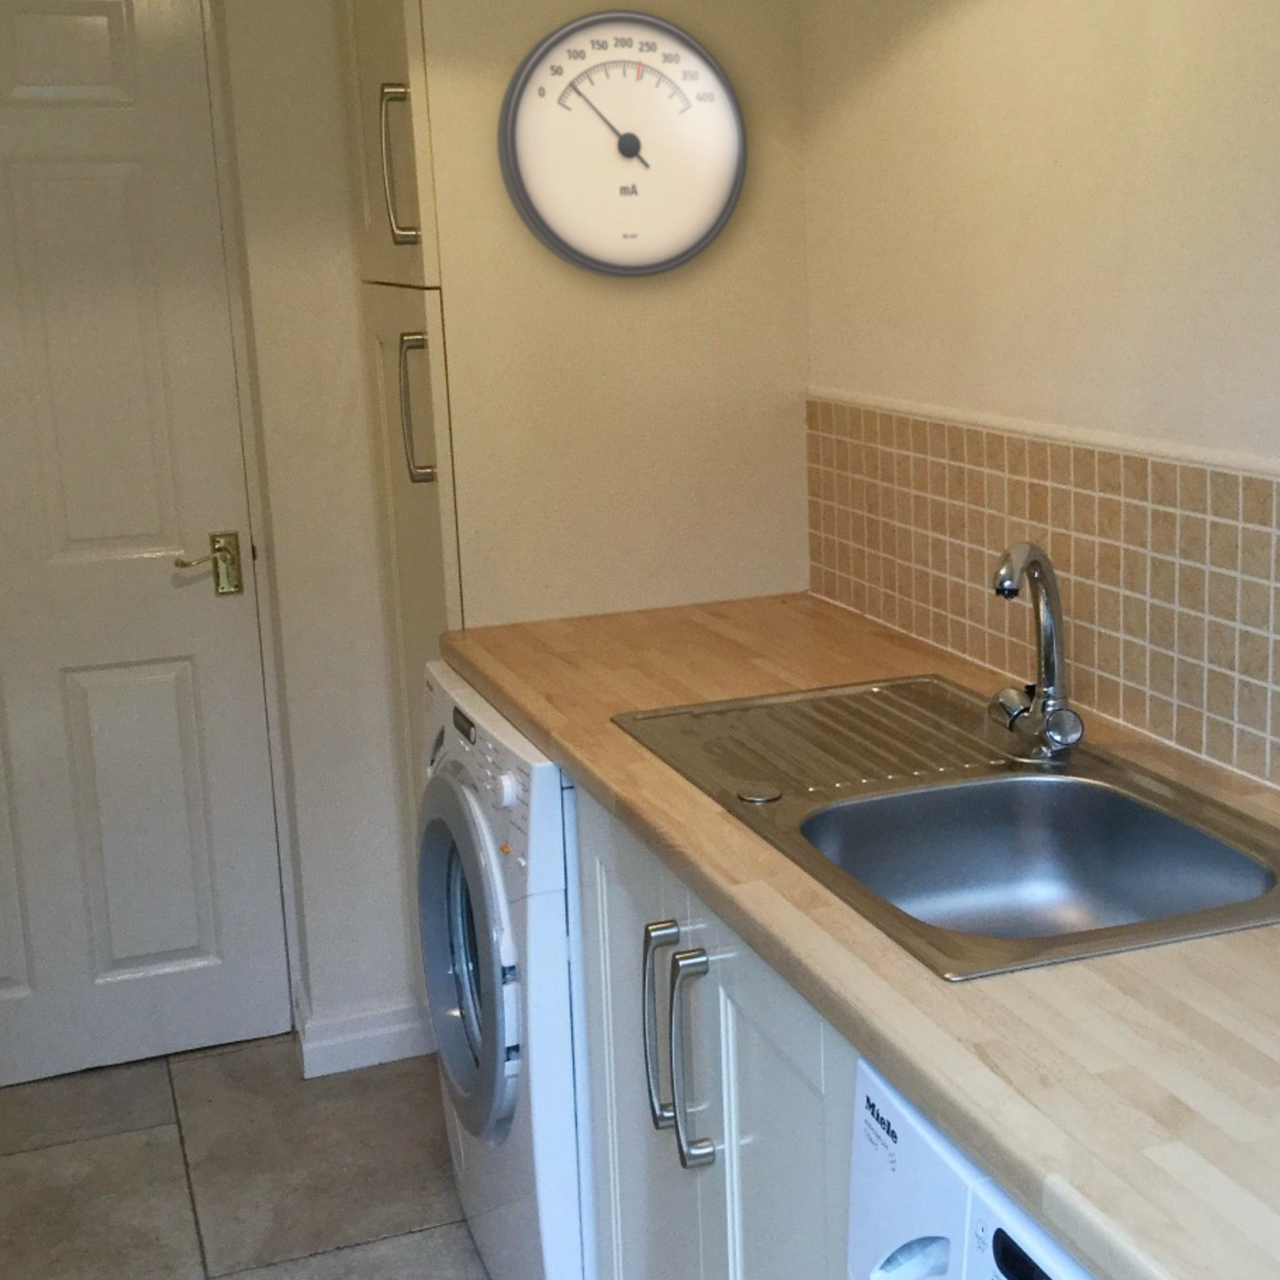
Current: 50 mA
